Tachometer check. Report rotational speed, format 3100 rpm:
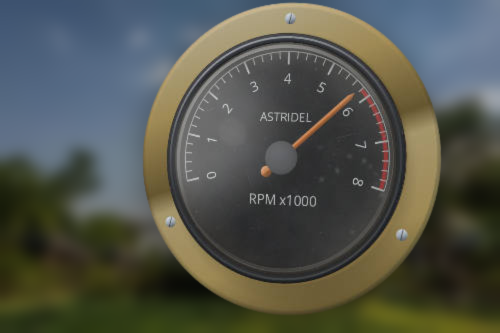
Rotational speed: 5800 rpm
